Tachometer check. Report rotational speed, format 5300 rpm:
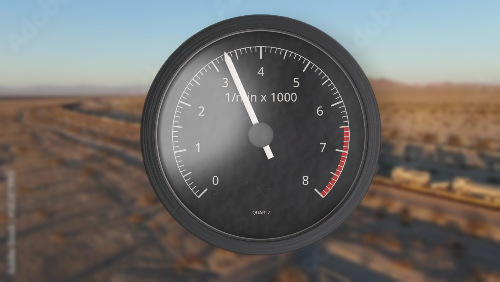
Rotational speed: 3300 rpm
